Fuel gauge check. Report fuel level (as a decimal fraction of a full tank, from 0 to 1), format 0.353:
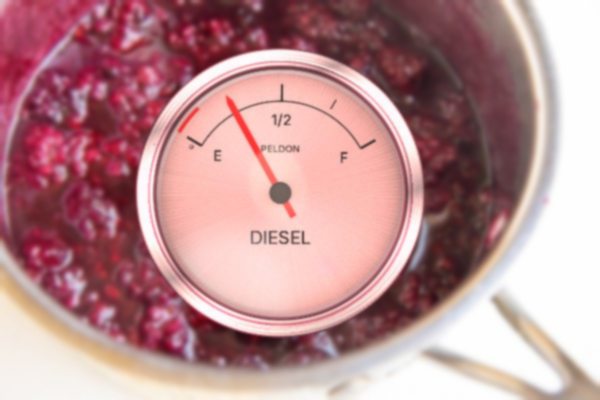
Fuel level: 0.25
